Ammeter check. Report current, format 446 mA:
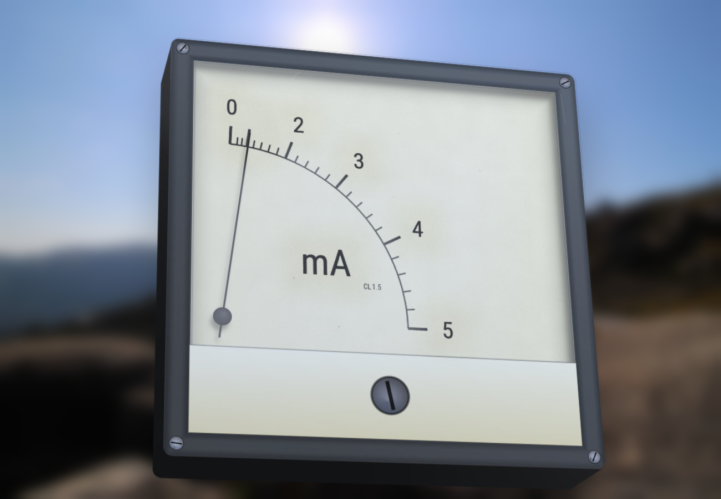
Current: 1 mA
